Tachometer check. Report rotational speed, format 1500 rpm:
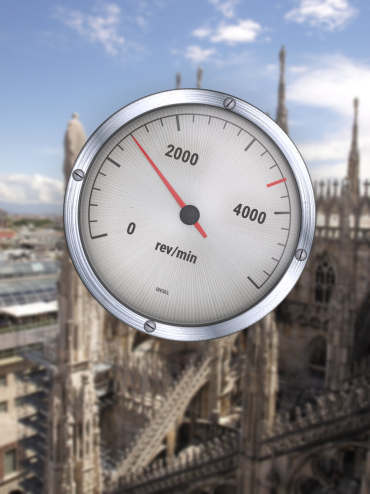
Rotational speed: 1400 rpm
